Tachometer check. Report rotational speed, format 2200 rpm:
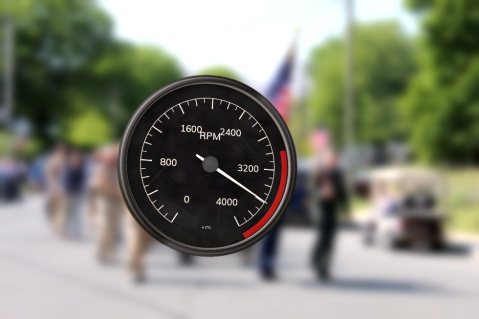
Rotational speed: 3600 rpm
